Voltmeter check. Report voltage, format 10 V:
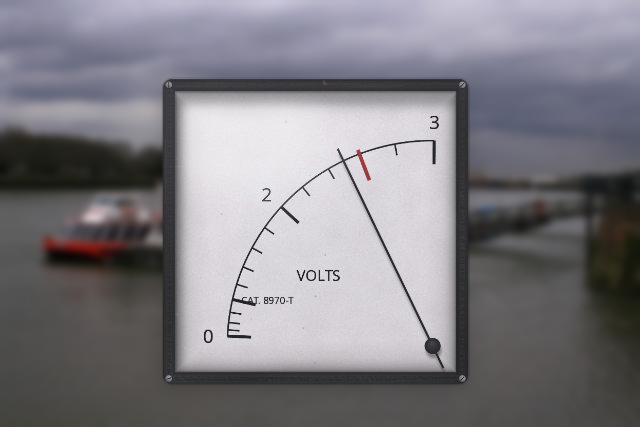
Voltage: 2.5 V
